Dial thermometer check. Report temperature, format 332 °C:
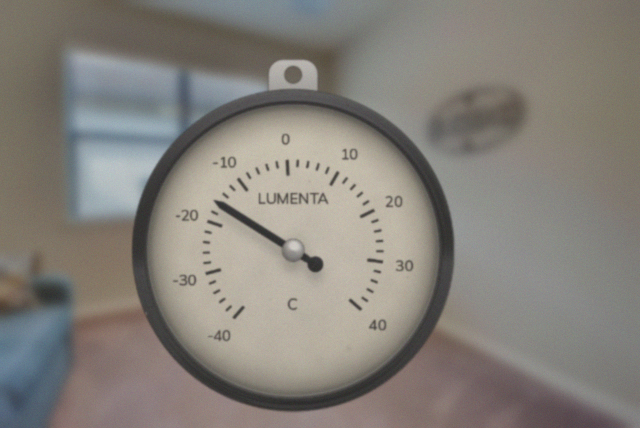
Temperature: -16 °C
